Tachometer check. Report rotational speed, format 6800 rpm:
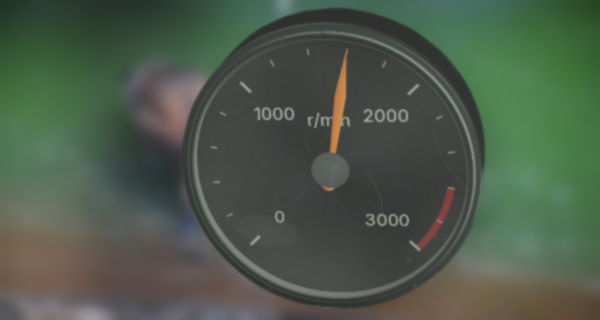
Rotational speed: 1600 rpm
